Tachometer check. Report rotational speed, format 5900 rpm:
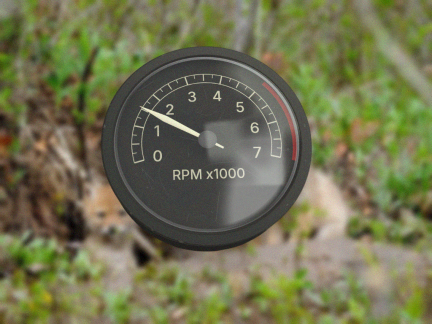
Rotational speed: 1500 rpm
